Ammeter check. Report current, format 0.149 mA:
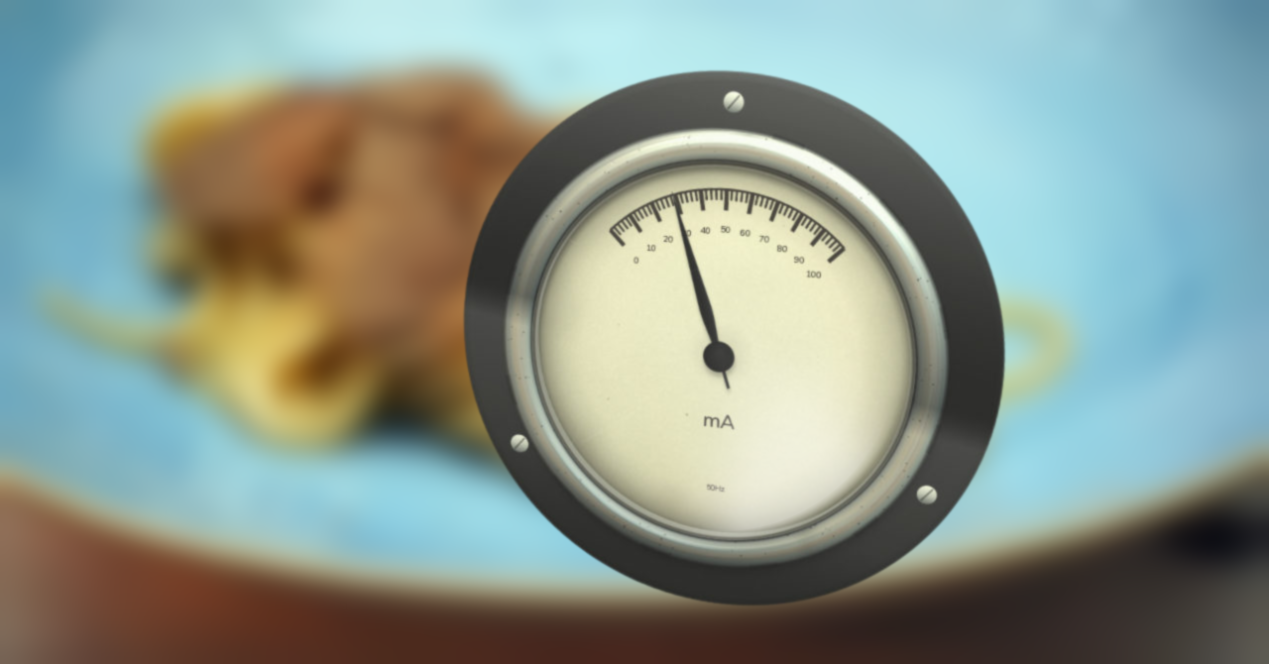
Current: 30 mA
